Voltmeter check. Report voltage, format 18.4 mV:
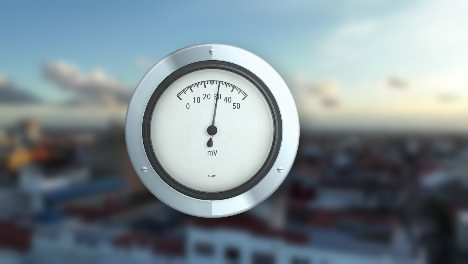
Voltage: 30 mV
